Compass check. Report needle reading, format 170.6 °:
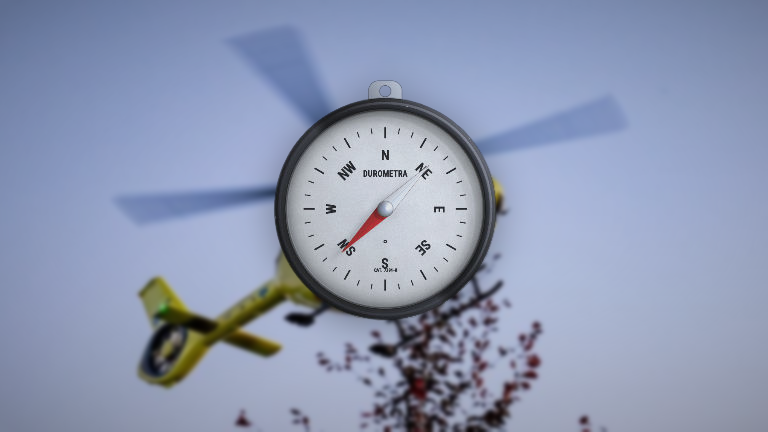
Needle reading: 225 °
